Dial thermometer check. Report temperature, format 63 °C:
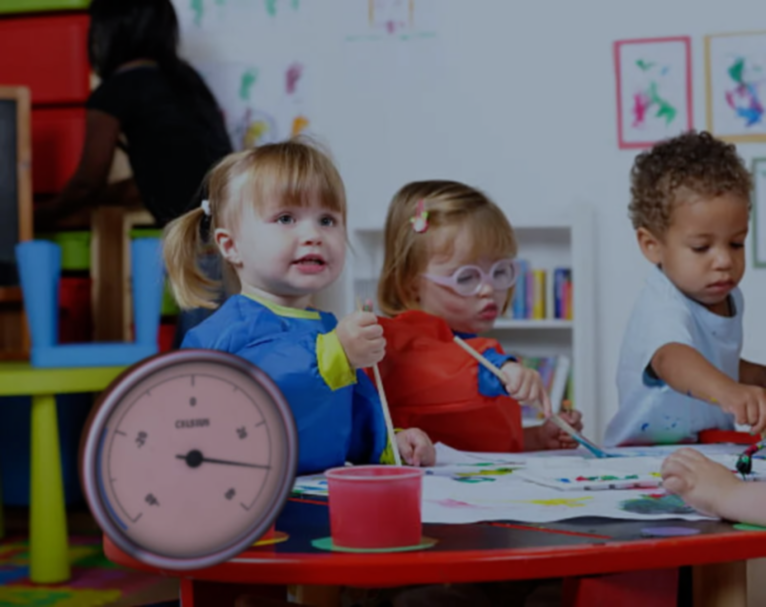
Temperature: 30 °C
